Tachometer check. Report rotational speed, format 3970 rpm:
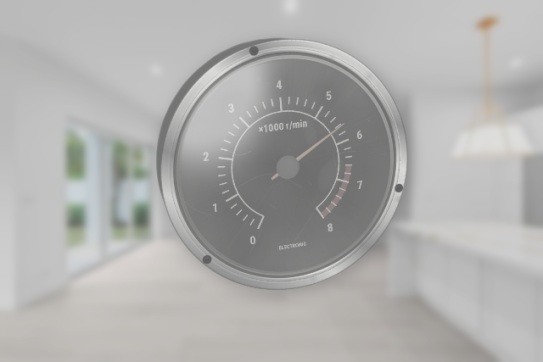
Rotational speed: 5600 rpm
